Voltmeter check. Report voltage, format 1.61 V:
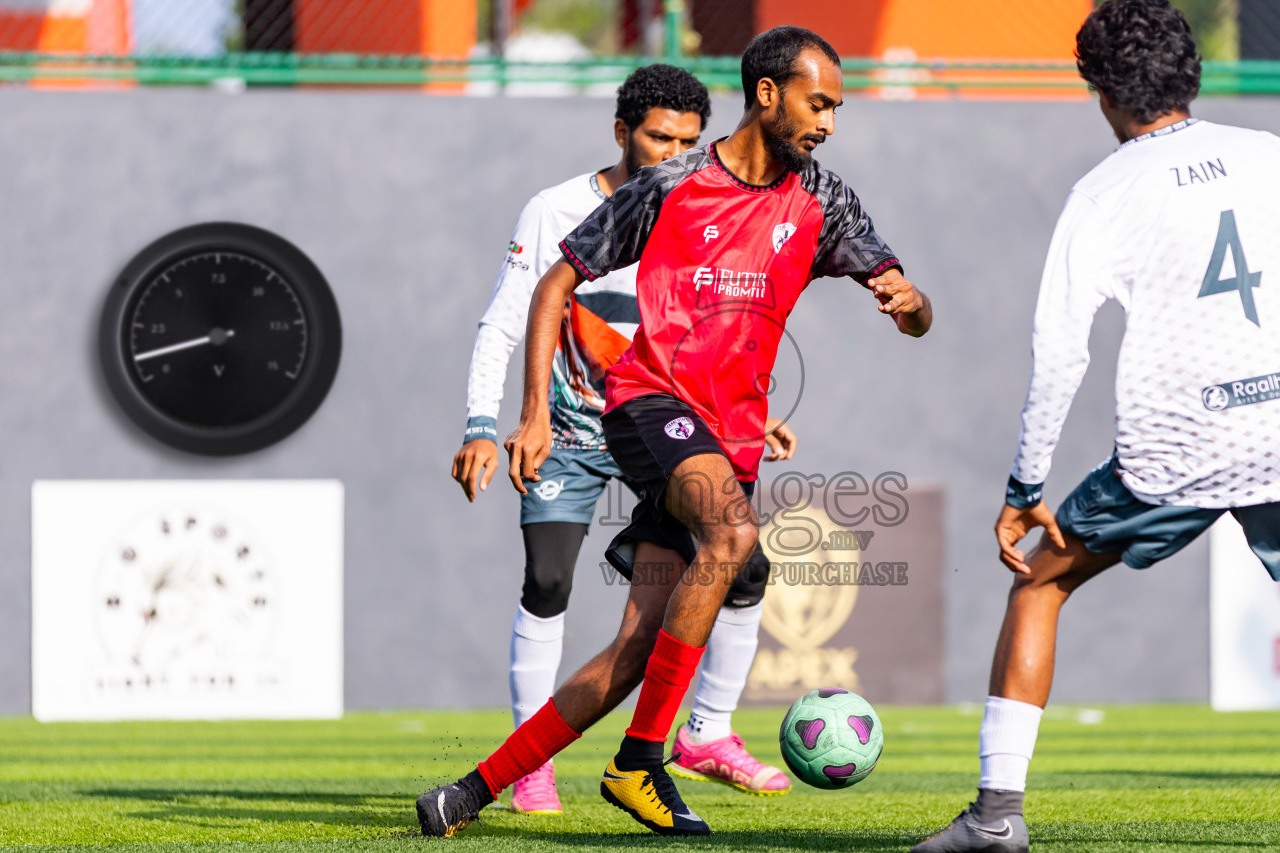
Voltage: 1 V
